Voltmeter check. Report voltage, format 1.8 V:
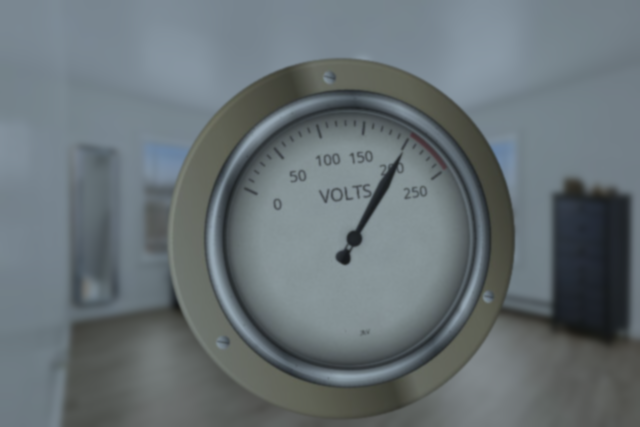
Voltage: 200 V
